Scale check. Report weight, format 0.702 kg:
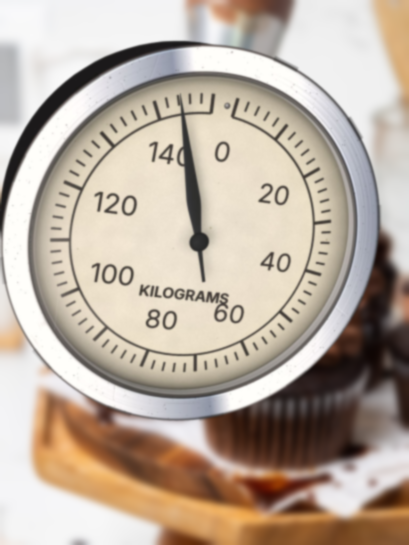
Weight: 144 kg
